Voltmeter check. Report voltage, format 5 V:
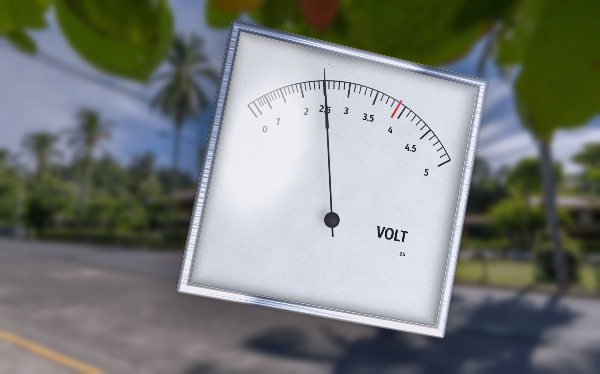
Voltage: 2.5 V
